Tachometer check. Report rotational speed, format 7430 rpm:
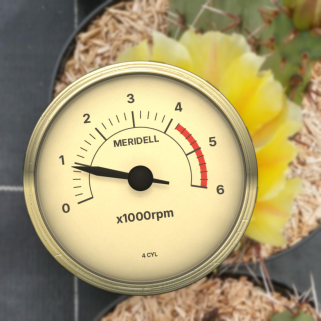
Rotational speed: 900 rpm
